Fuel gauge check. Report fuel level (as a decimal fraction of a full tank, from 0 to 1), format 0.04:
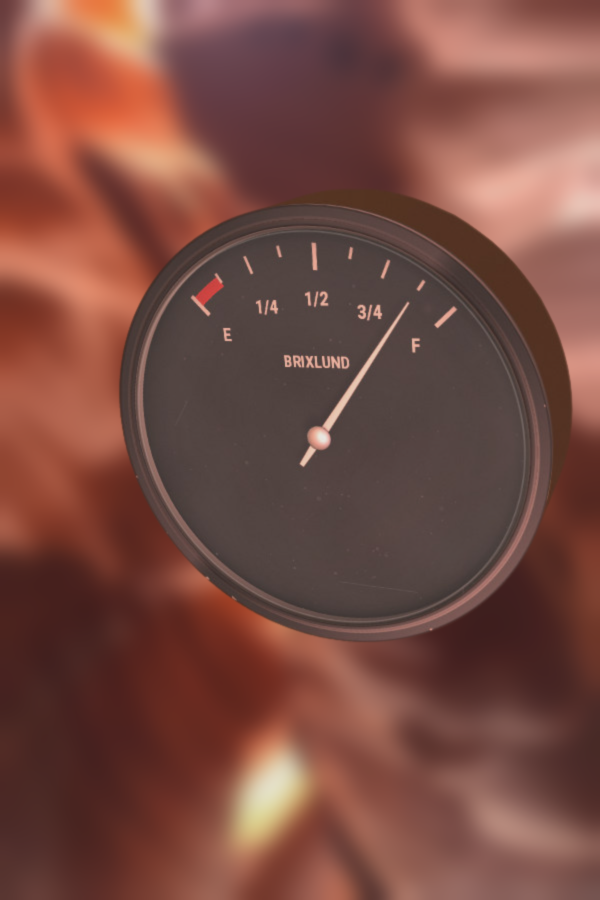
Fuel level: 0.875
